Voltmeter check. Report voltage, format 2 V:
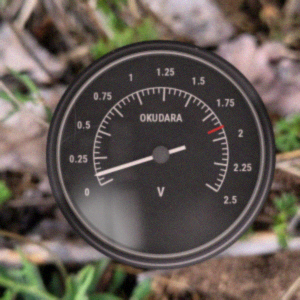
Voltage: 0.1 V
